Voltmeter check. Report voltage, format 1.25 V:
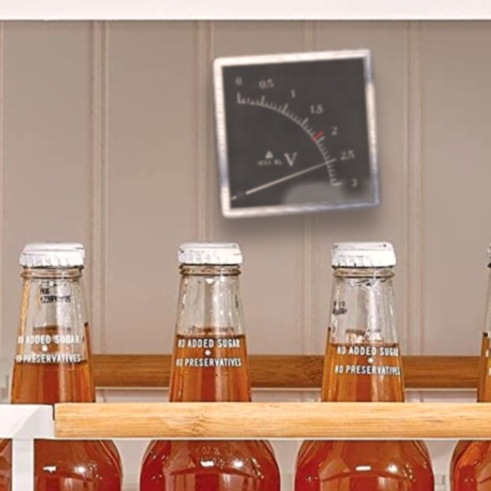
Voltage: 2.5 V
